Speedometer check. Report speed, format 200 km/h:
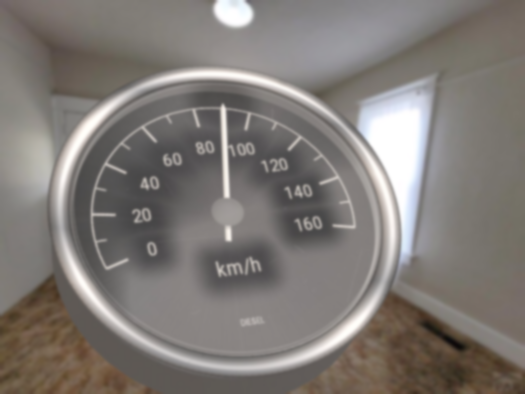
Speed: 90 km/h
